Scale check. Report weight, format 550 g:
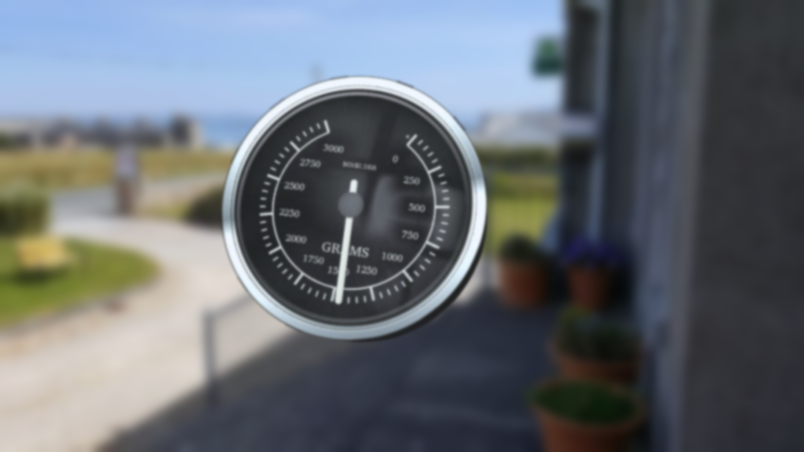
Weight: 1450 g
